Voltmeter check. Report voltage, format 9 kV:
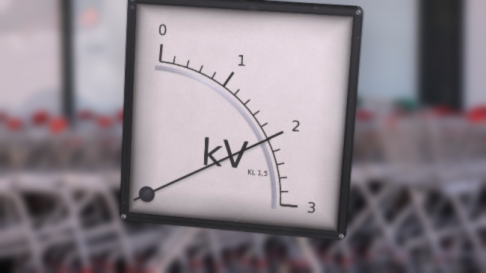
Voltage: 2 kV
